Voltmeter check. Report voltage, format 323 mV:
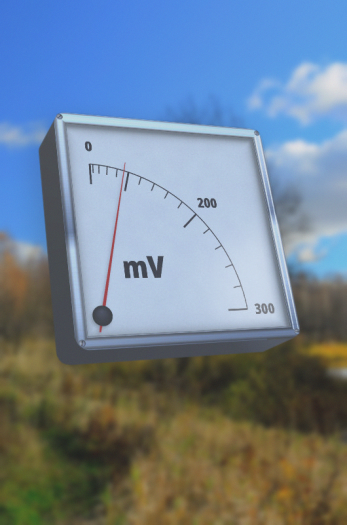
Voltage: 90 mV
